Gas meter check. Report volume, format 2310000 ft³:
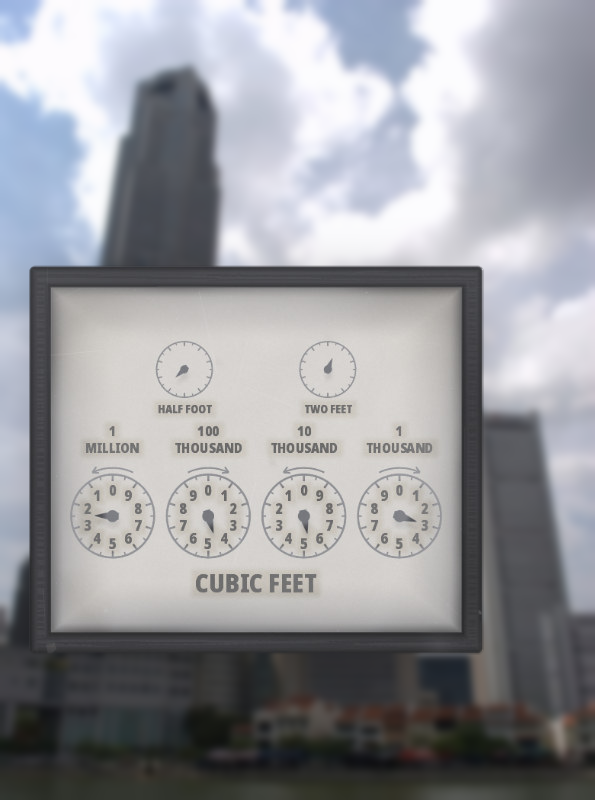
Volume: 245300 ft³
